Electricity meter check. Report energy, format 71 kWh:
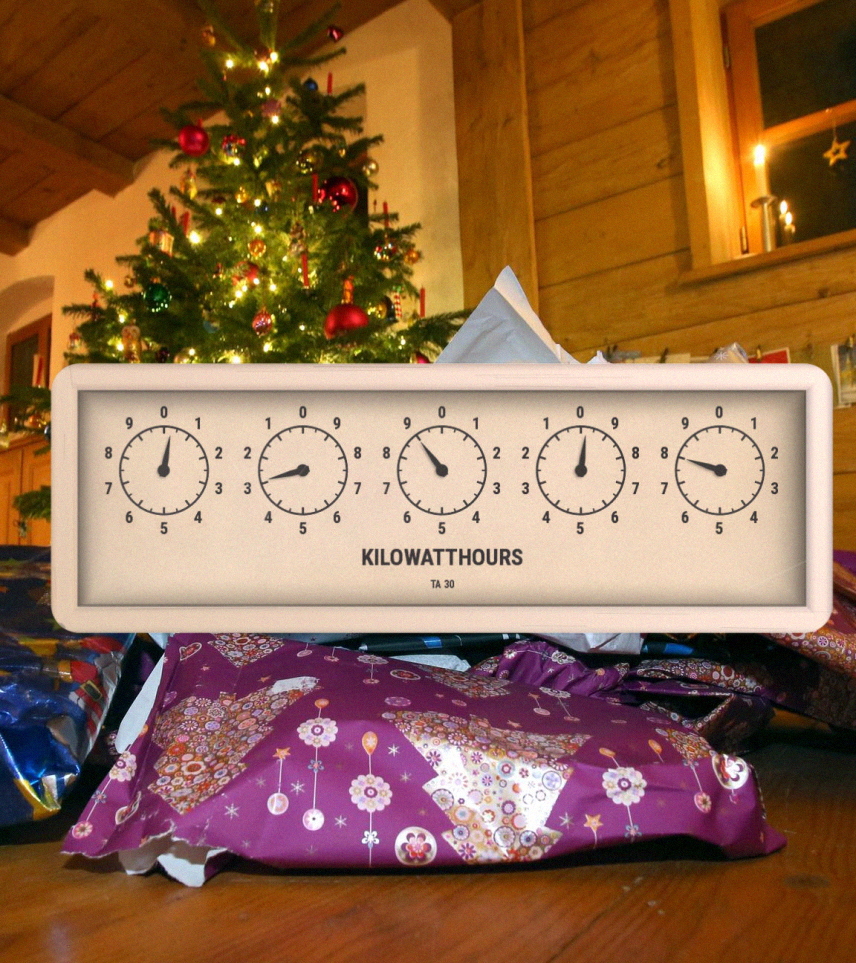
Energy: 2898 kWh
